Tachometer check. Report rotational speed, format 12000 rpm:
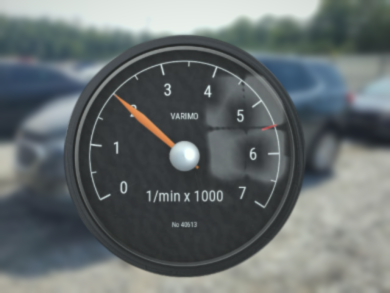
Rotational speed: 2000 rpm
